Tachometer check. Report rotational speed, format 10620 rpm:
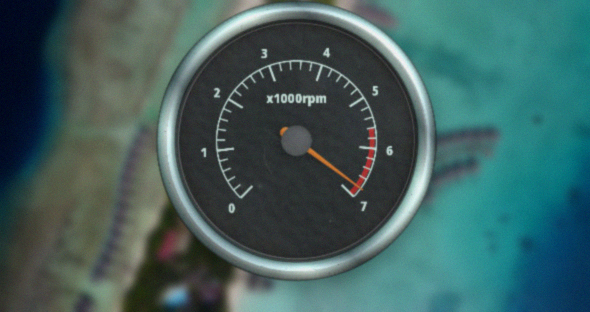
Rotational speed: 6800 rpm
